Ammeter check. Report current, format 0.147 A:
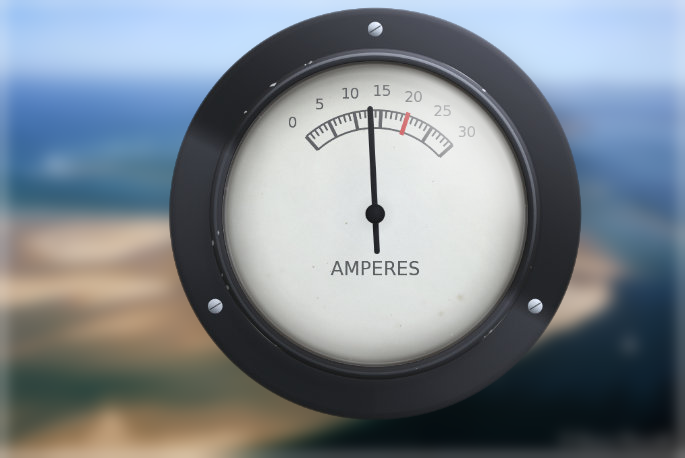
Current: 13 A
